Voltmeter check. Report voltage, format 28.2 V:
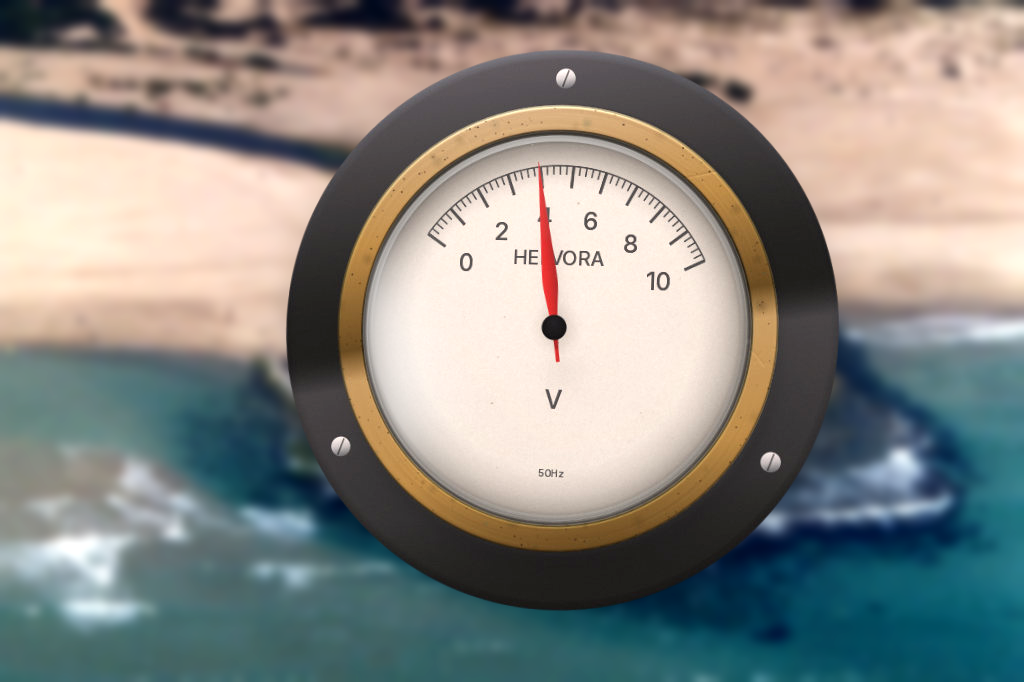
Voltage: 4 V
